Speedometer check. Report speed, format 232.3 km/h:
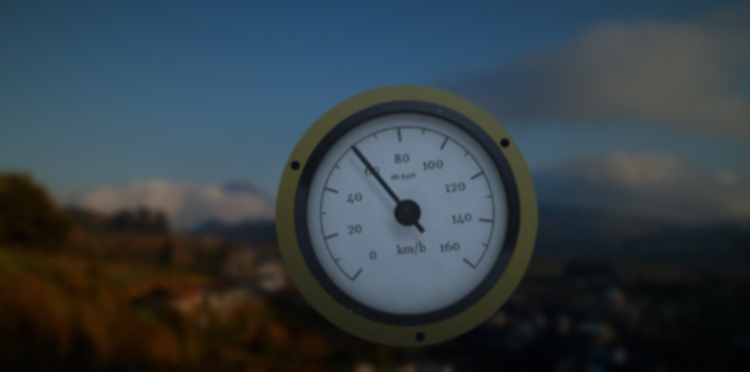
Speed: 60 km/h
